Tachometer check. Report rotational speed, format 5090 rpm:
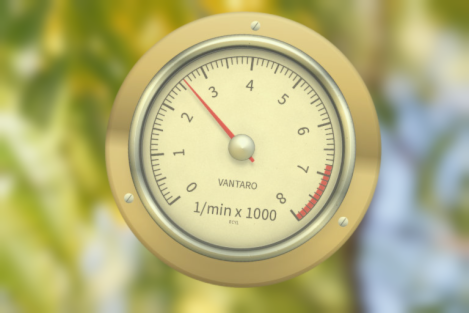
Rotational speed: 2600 rpm
